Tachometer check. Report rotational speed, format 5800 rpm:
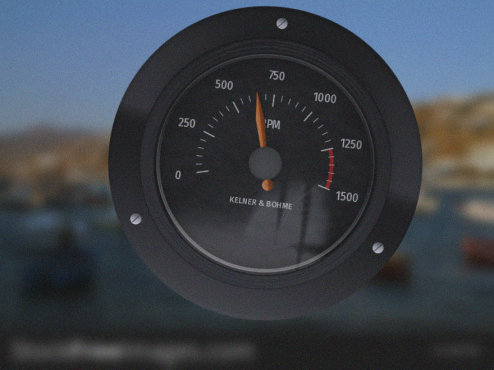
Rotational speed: 650 rpm
